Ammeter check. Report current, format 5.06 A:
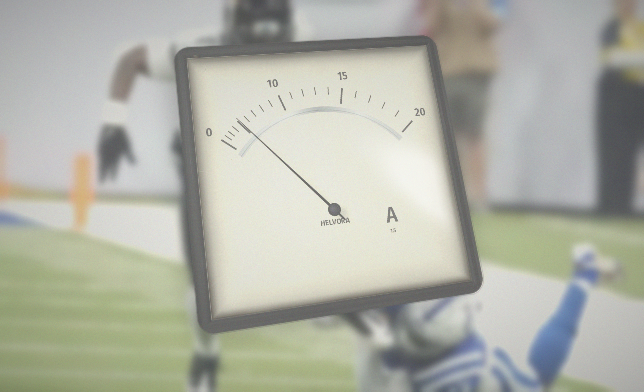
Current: 5 A
